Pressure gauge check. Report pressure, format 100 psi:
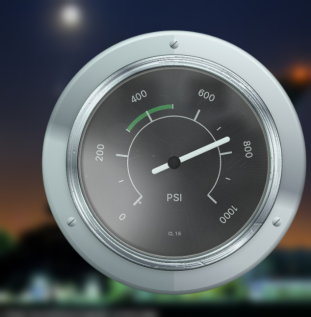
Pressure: 750 psi
